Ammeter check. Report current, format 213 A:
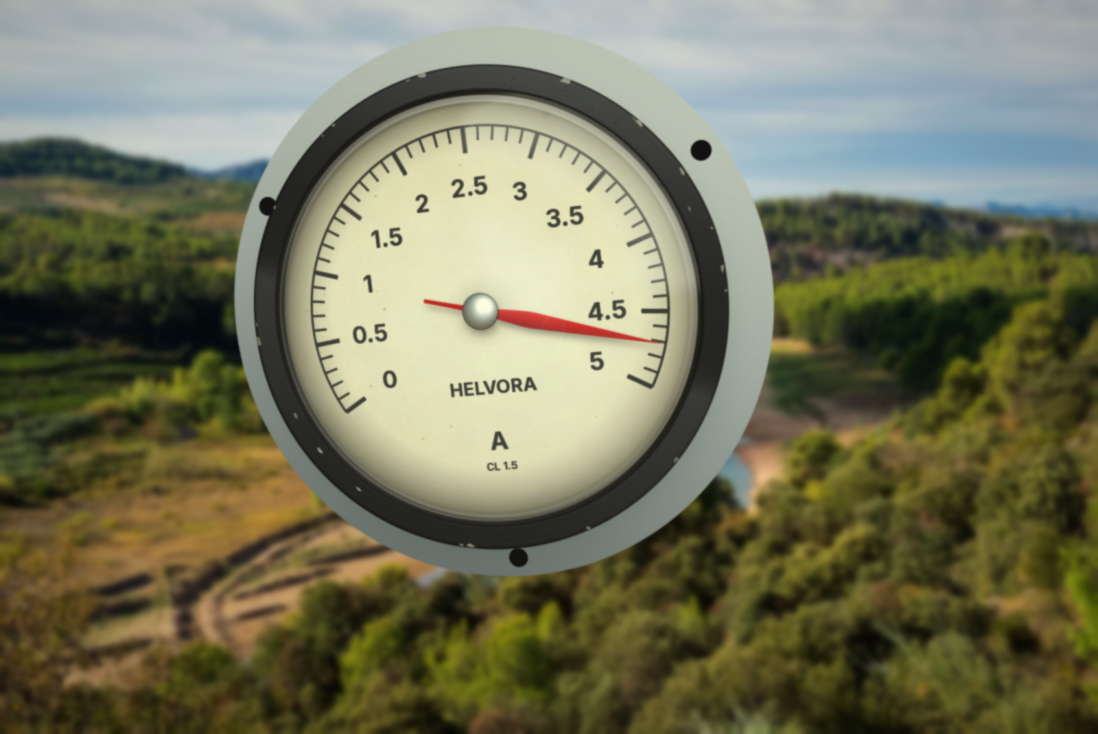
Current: 4.7 A
